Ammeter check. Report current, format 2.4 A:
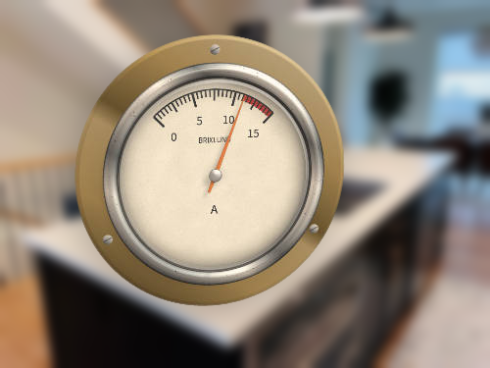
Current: 11 A
